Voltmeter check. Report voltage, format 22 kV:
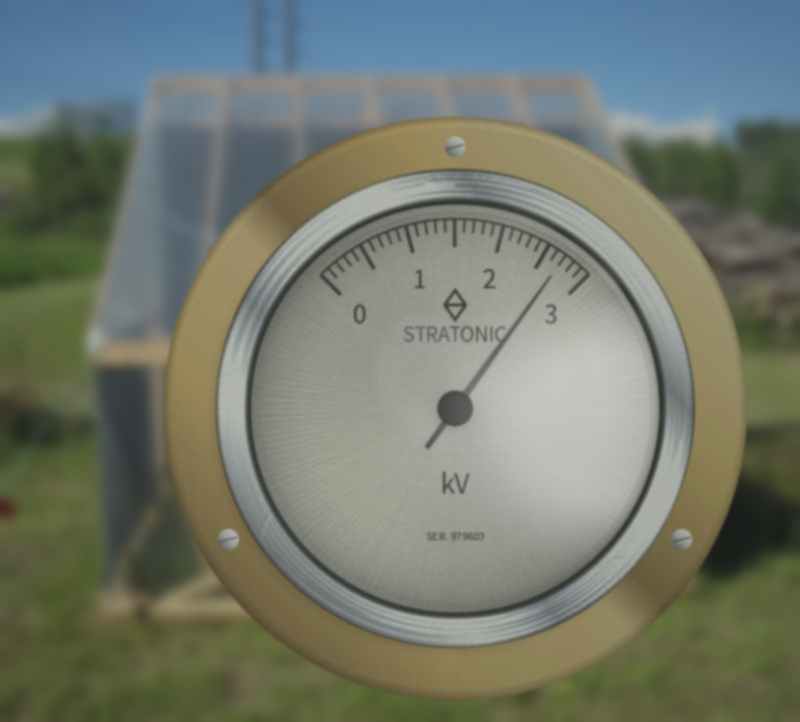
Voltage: 2.7 kV
